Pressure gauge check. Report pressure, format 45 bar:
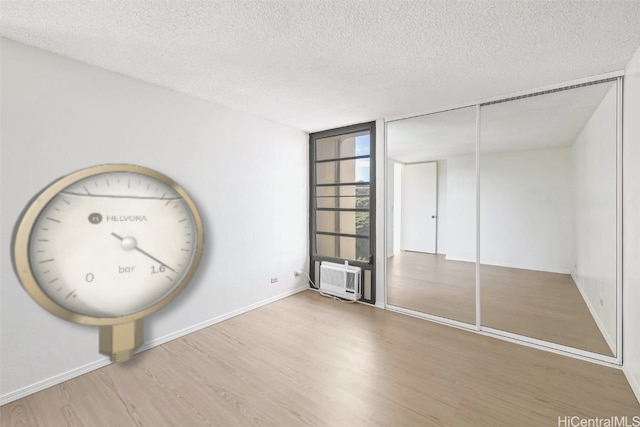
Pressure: 1.55 bar
